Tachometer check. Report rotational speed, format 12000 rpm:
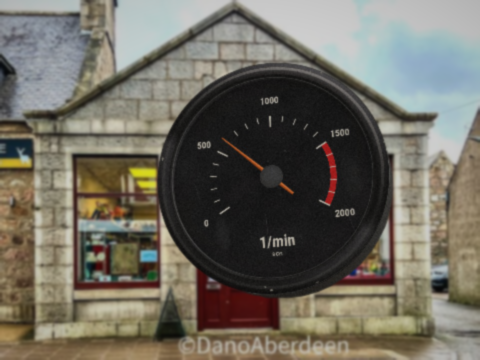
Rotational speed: 600 rpm
